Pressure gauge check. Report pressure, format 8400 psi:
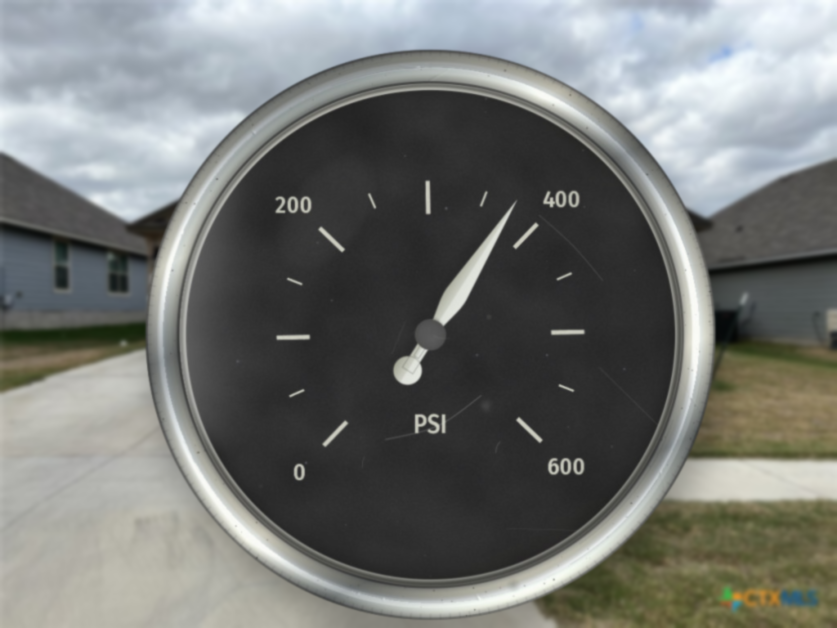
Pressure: 375 psi
